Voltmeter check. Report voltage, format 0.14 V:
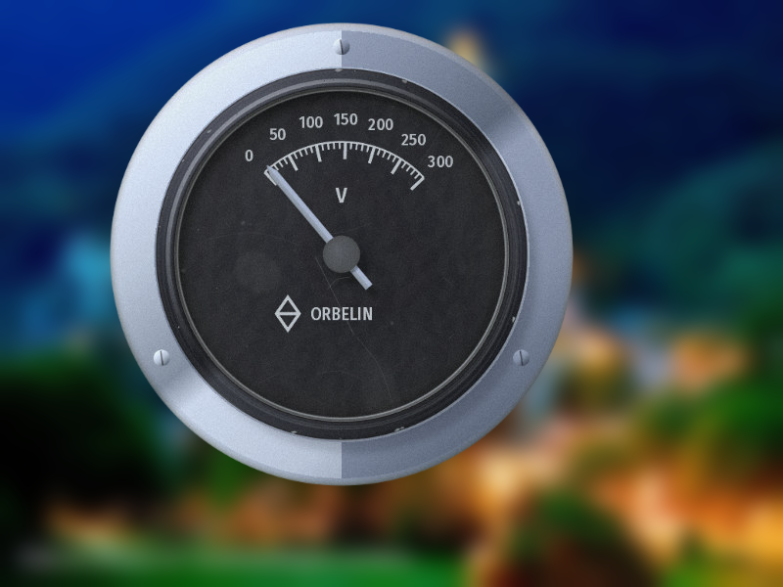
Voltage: 10 V
